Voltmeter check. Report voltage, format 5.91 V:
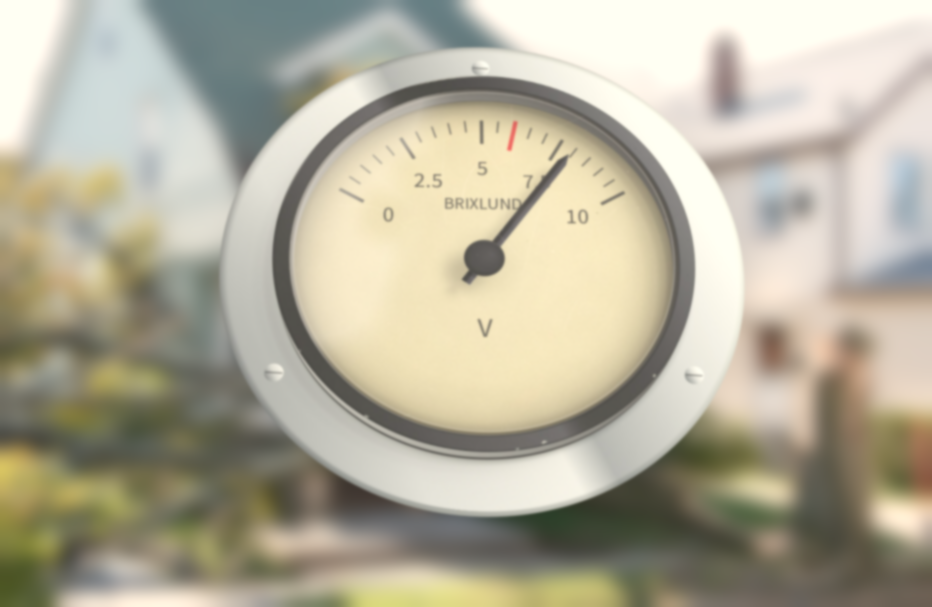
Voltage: 8 V
